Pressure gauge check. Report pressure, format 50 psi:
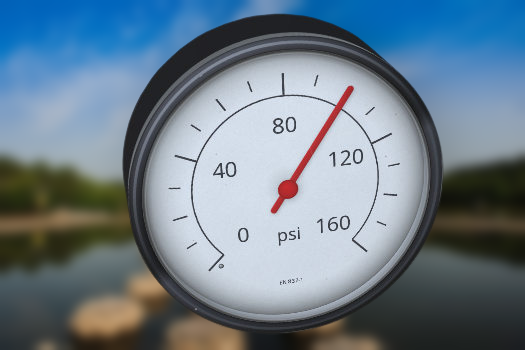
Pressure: 100 psi
